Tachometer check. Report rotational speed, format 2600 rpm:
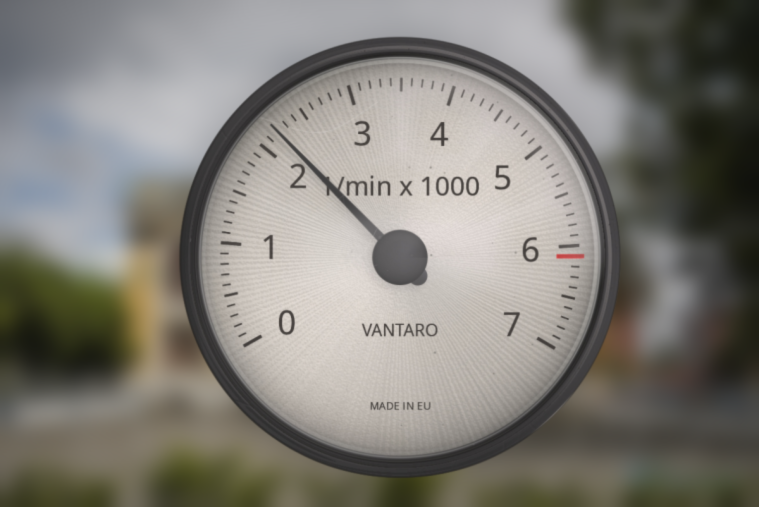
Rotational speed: 2200 rpm
